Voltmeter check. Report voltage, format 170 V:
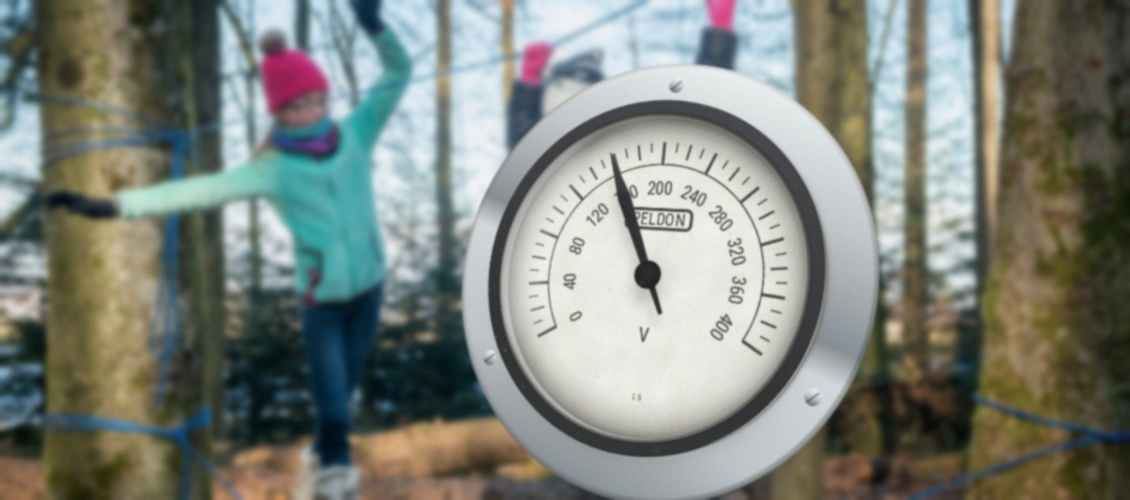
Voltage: 160 V
